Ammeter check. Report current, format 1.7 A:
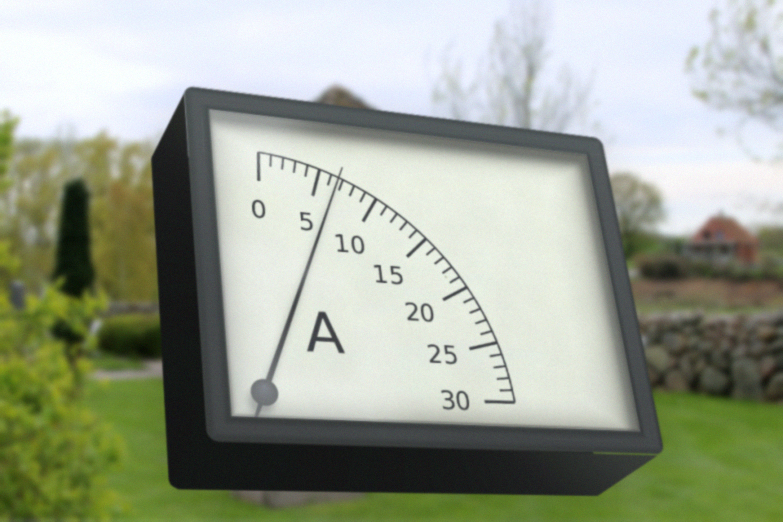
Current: 6.5 A
